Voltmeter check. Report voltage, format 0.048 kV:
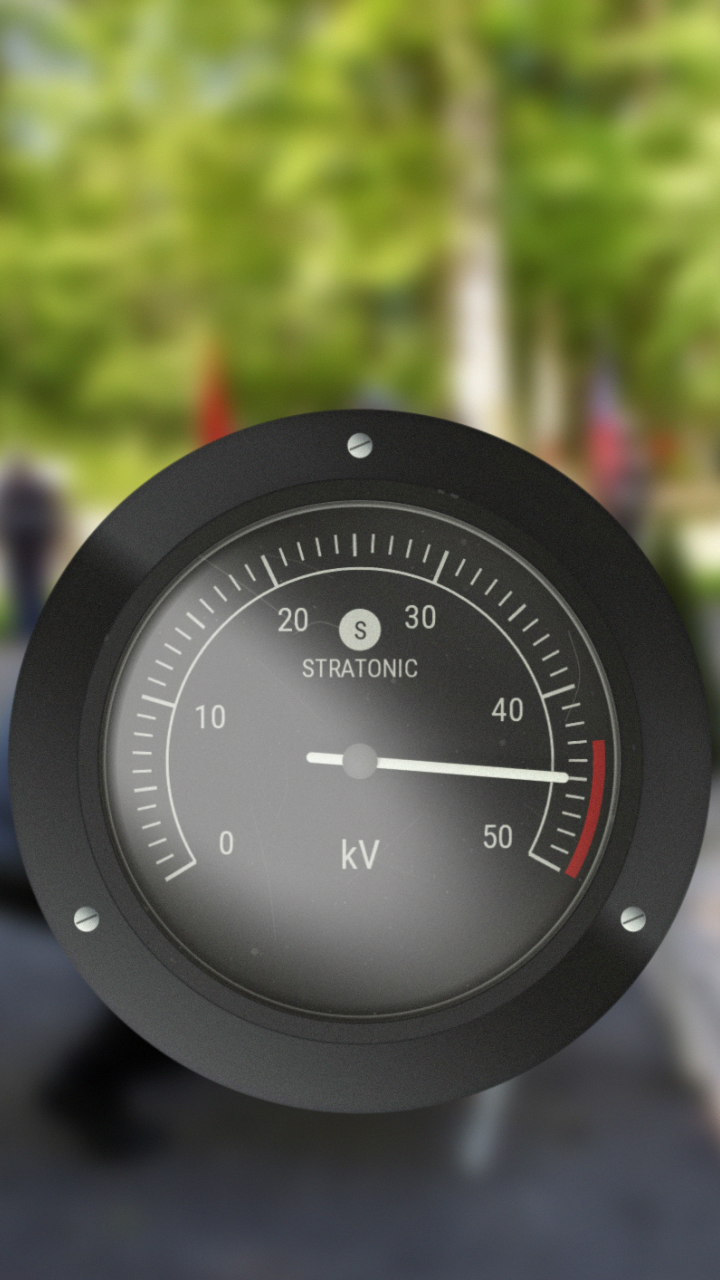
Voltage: 45 kV
